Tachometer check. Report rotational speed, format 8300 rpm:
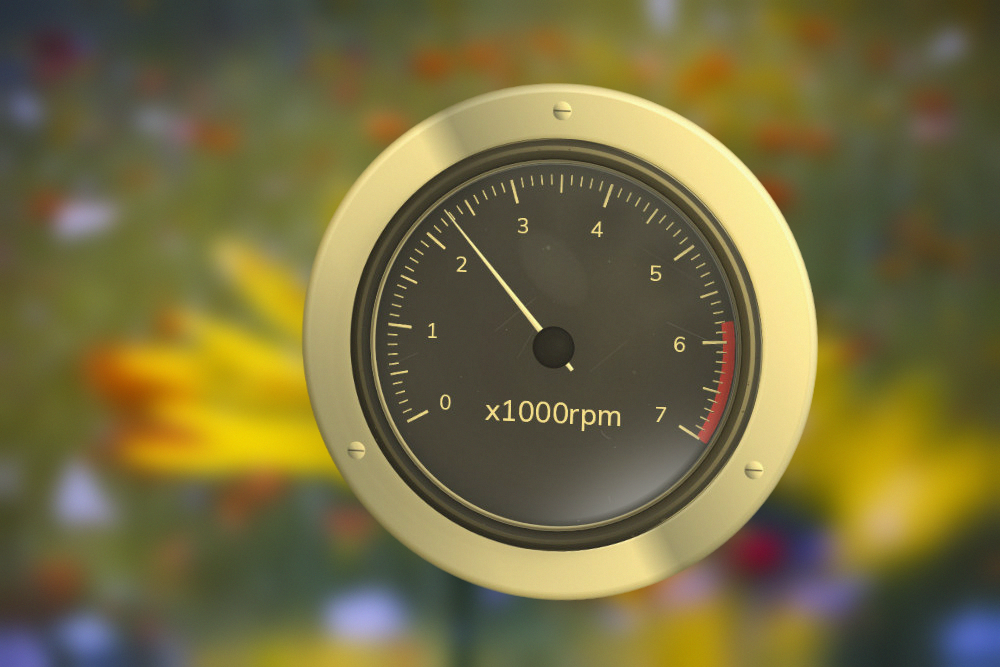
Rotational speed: 2300 rpm
